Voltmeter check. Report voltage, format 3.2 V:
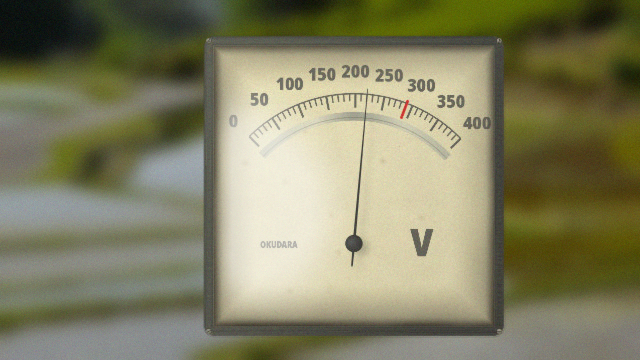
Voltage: 220 V
